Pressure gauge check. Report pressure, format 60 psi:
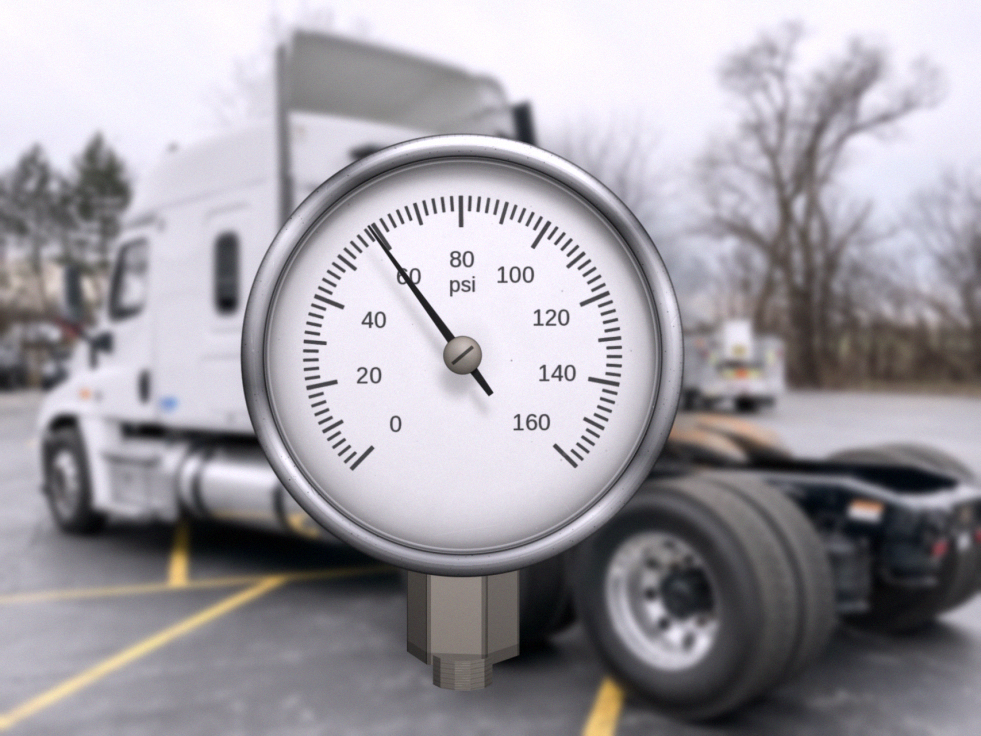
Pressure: 59 psi
